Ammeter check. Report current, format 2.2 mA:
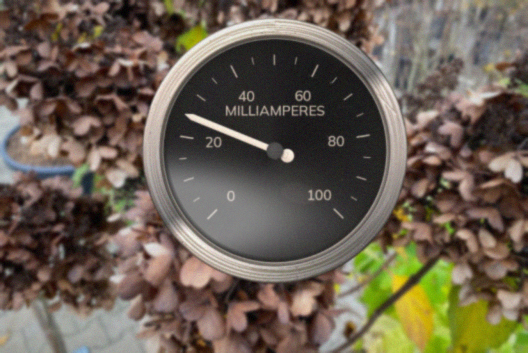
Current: 25 mA
